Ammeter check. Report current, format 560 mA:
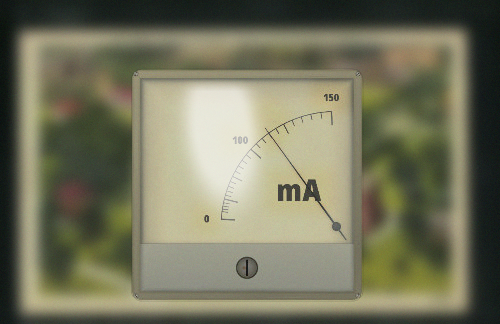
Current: 115 mA
